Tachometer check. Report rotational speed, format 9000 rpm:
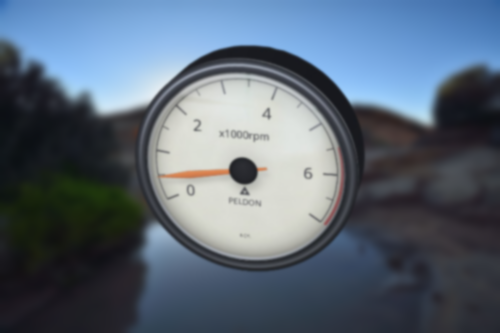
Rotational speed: 500 rpm
